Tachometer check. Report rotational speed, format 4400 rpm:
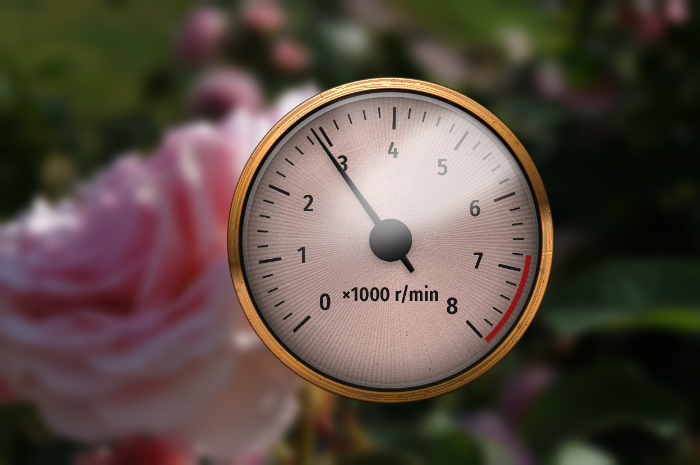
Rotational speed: 2900 rpm
